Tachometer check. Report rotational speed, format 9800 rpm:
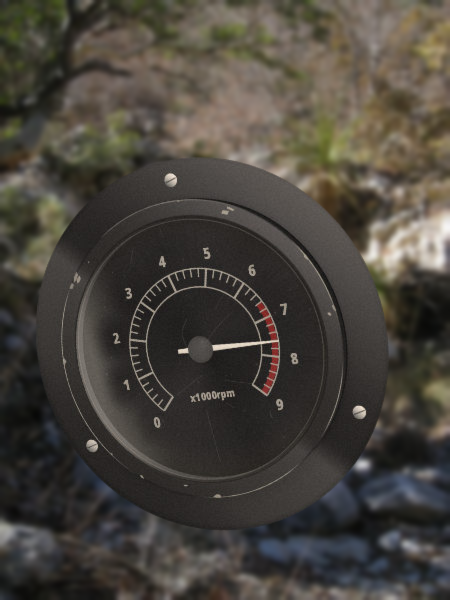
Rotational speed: 7600 rpm
